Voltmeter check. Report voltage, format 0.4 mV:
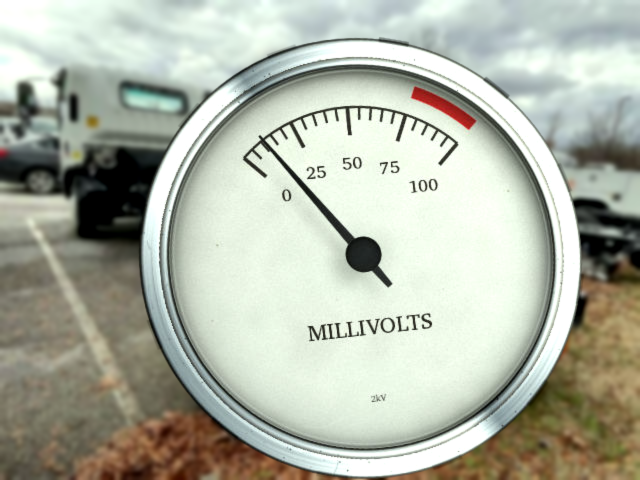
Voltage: 10 mV
